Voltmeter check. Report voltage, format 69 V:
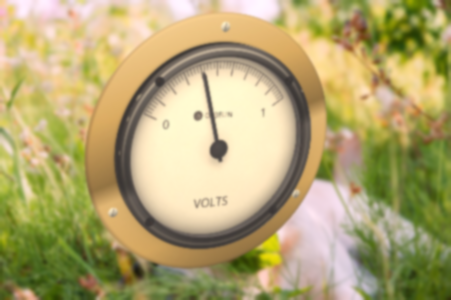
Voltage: 0.4 V
